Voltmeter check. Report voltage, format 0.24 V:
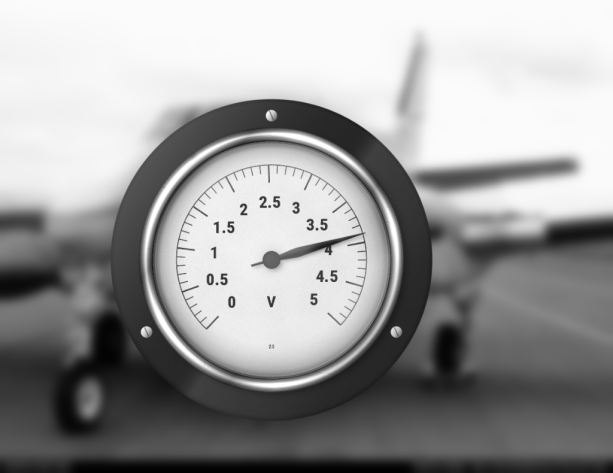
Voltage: 3.9 V
